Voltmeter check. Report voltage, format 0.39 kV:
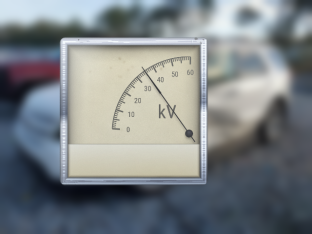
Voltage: 35 kV
